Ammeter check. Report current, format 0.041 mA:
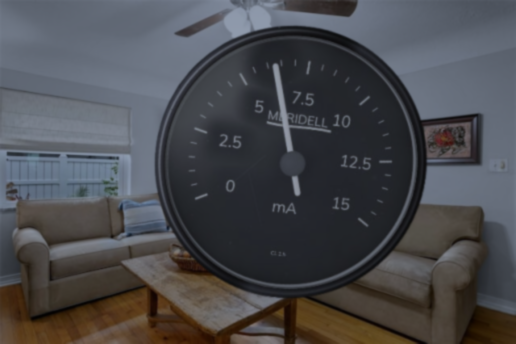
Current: 6.25 mA
